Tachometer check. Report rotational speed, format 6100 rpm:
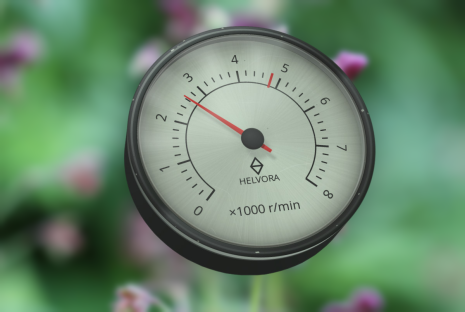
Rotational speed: 2600 rpm
